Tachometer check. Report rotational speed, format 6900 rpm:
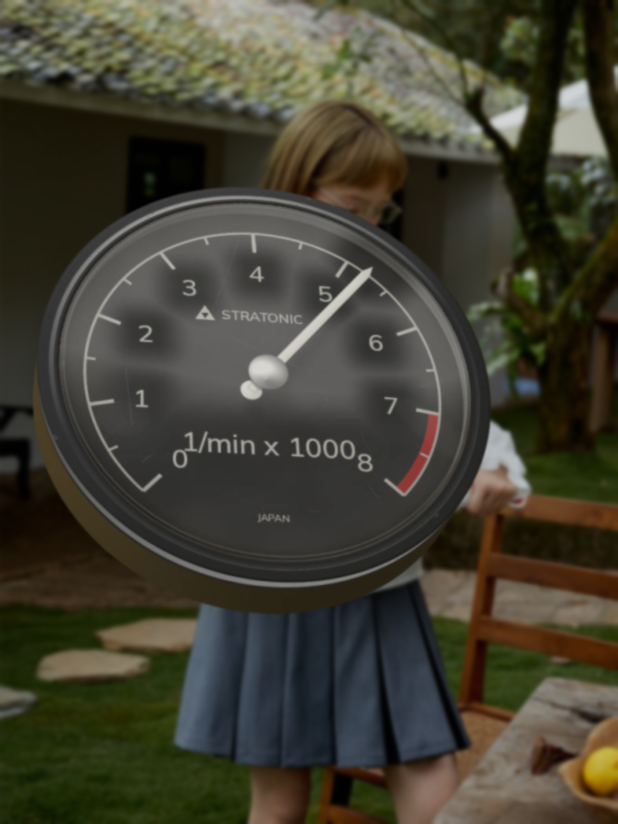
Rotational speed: 5250 rpm
